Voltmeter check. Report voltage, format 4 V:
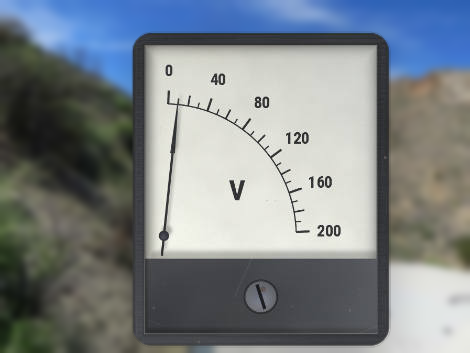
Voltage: 10 V
